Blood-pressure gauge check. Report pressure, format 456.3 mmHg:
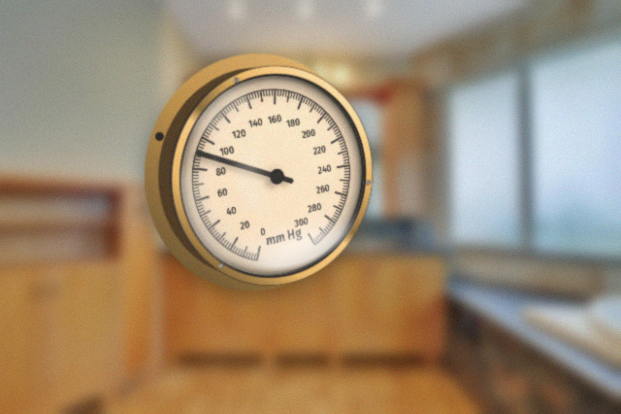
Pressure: 90 mmHg
